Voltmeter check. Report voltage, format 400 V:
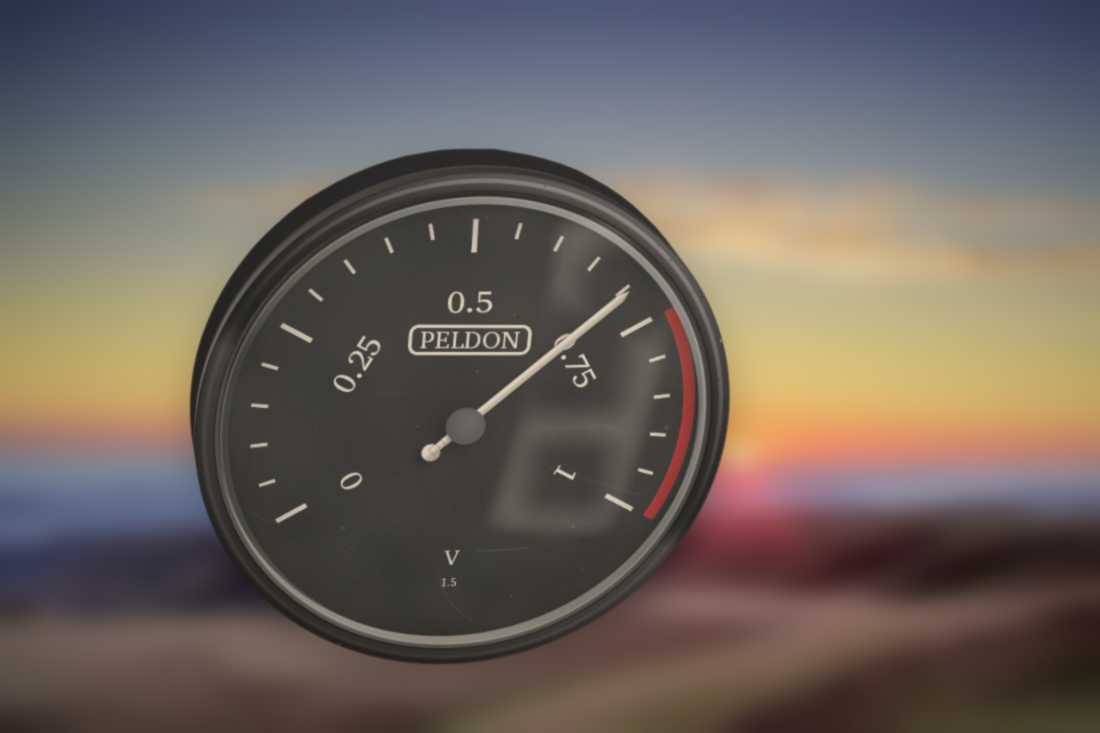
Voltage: 0.7 V
